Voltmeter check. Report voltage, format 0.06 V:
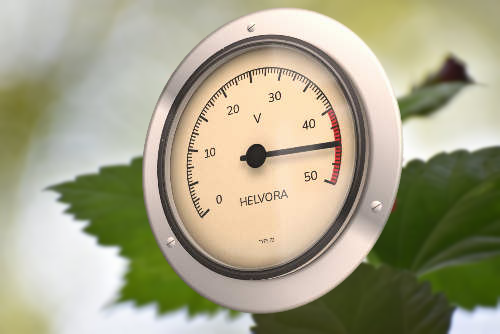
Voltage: 45 V
